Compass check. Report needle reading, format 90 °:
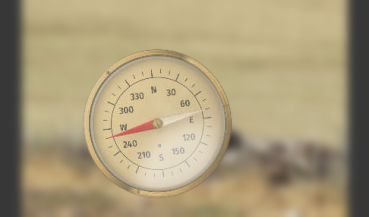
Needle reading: 260 °
